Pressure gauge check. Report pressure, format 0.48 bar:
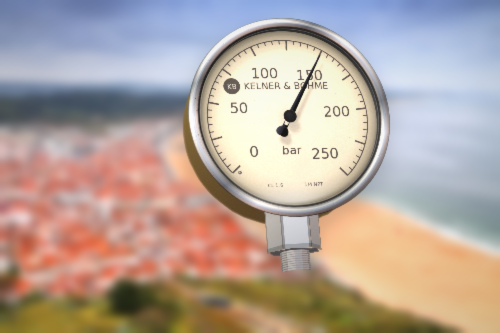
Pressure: 150 bar
